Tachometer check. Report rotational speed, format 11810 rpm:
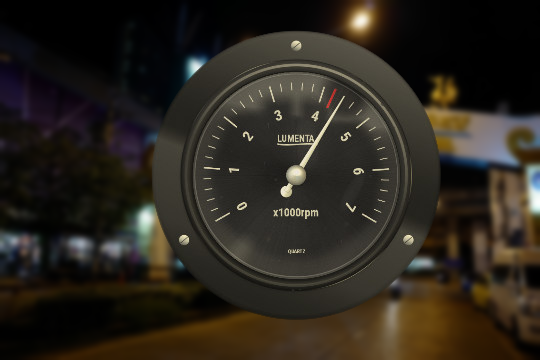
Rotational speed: 4400 rpm
